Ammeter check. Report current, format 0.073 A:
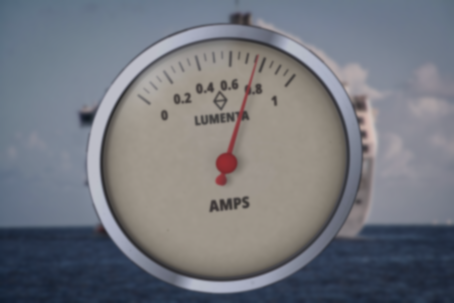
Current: 0.75 A
